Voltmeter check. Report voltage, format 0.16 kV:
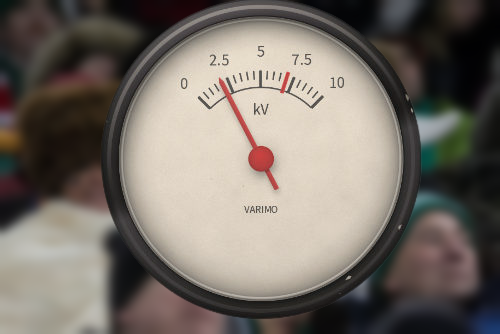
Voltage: 2 kV
